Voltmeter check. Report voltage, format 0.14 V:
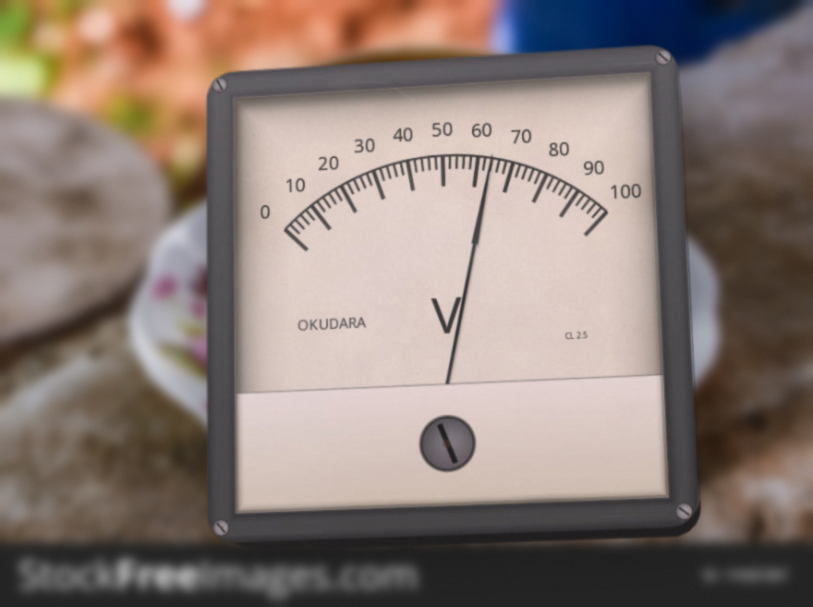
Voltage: 64 V
